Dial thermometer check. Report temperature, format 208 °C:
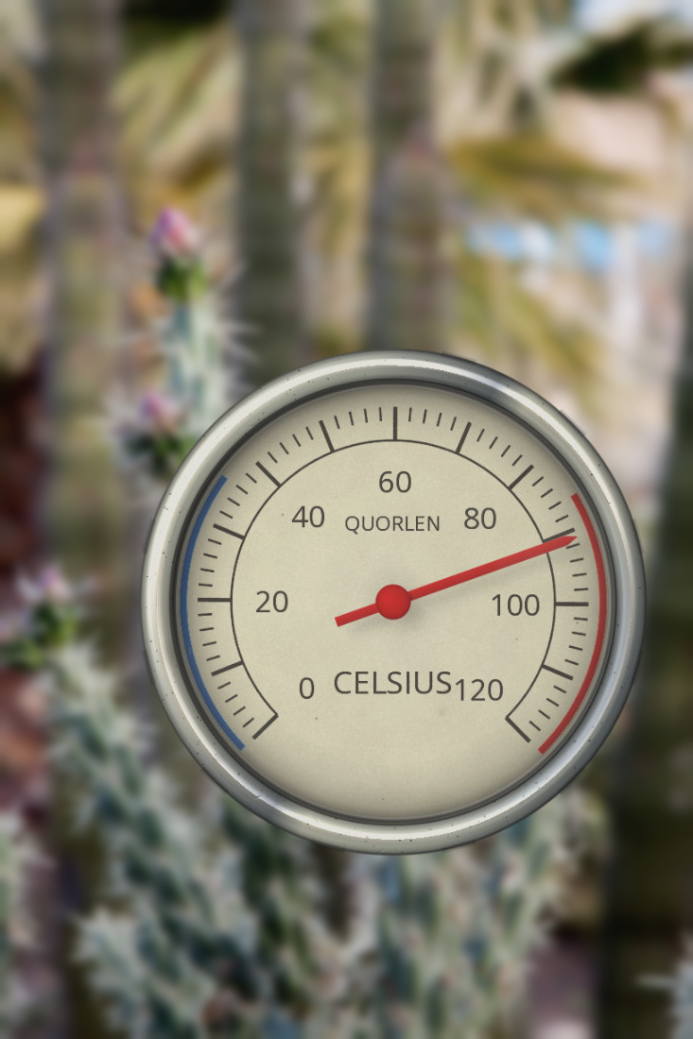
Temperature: 91 °C
